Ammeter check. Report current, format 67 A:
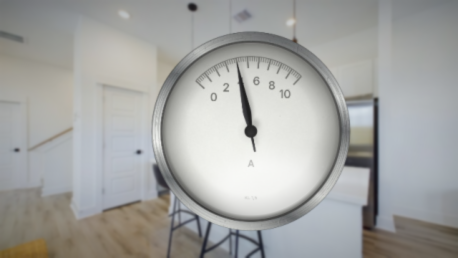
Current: 4 A
